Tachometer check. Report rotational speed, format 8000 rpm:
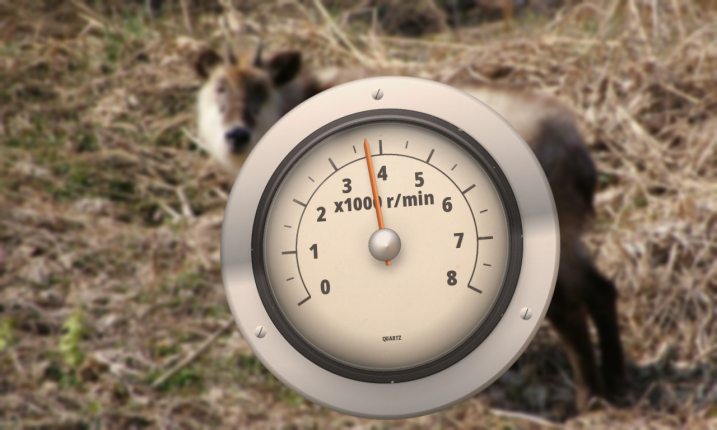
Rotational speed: 3750 rpm
